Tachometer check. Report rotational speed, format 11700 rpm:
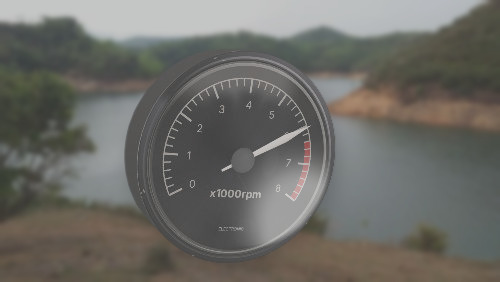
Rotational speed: 6000 rpm
